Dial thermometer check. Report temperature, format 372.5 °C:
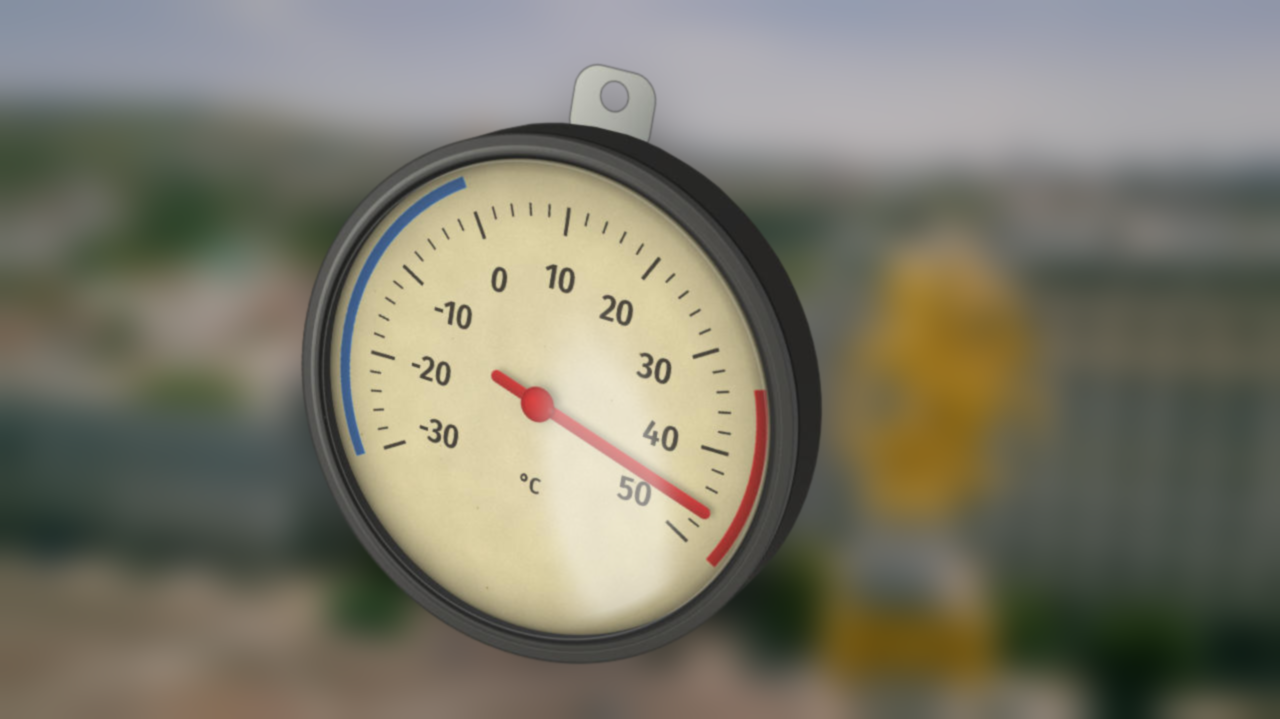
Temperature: 46 °C
